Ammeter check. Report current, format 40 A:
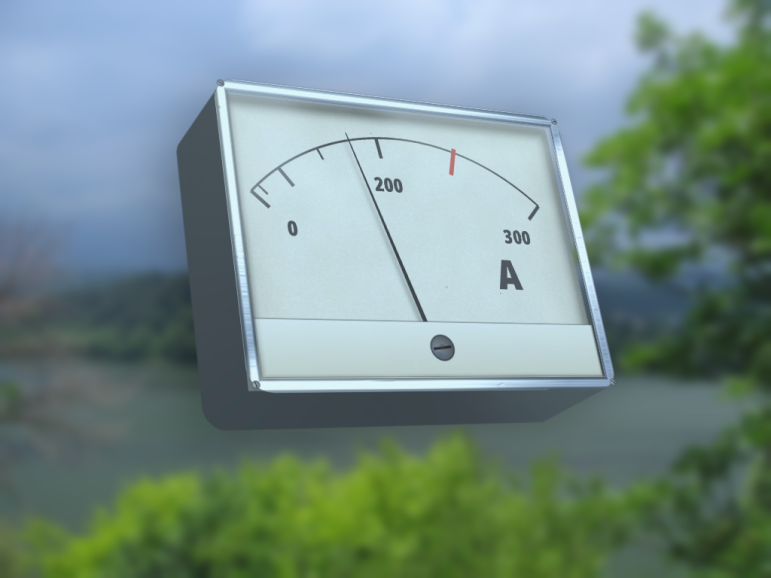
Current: 175 A
